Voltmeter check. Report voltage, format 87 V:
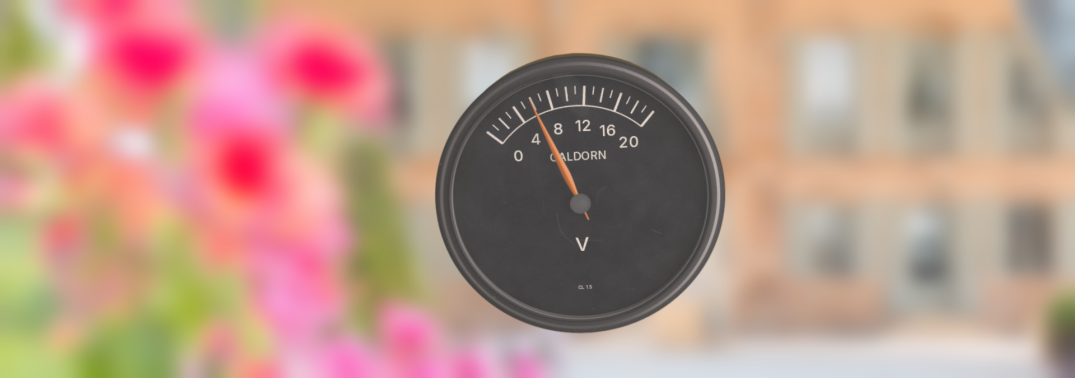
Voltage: 6 V
